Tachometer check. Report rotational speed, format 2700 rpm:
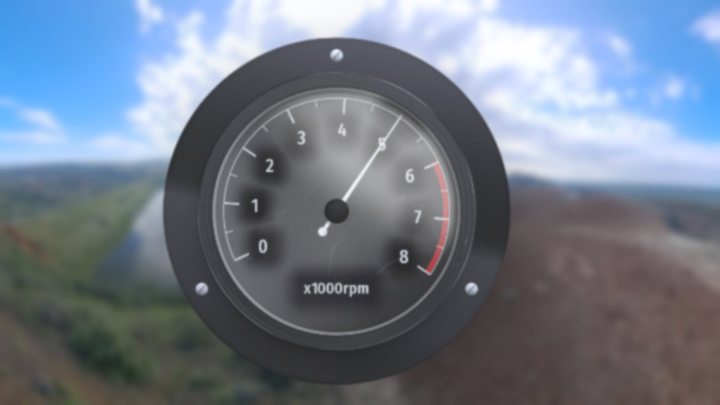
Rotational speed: 5000 rpm
